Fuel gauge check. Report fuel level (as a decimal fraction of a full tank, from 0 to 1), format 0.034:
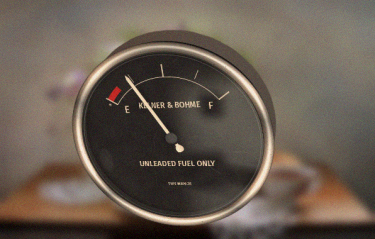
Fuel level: 0.25
